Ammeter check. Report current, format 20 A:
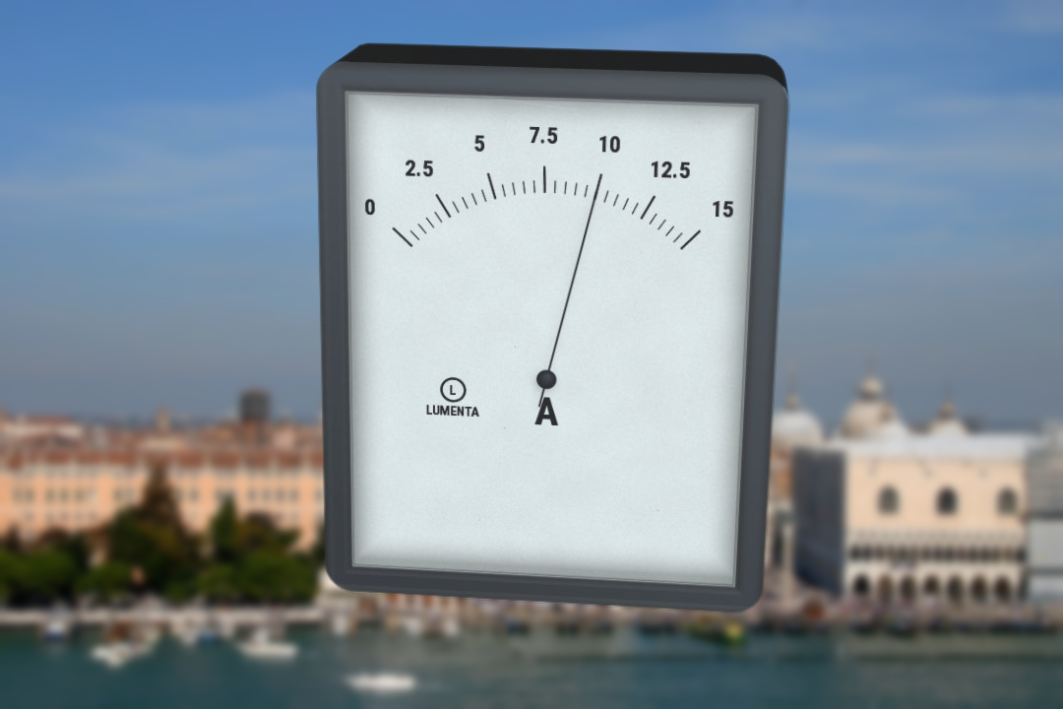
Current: 10 A
